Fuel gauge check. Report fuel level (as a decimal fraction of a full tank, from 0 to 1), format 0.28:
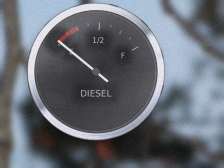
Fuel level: 0
